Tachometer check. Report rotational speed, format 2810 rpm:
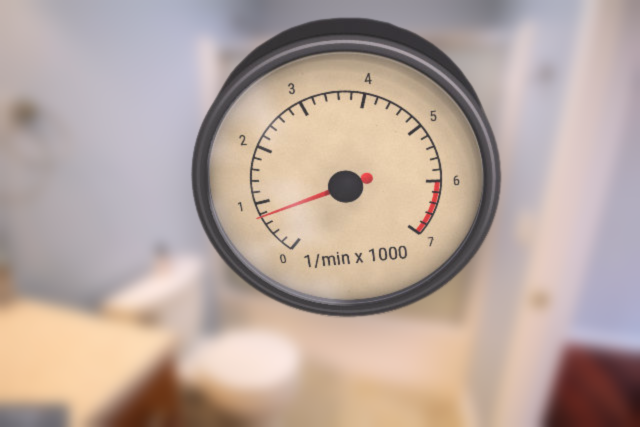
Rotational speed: 800 rpm
